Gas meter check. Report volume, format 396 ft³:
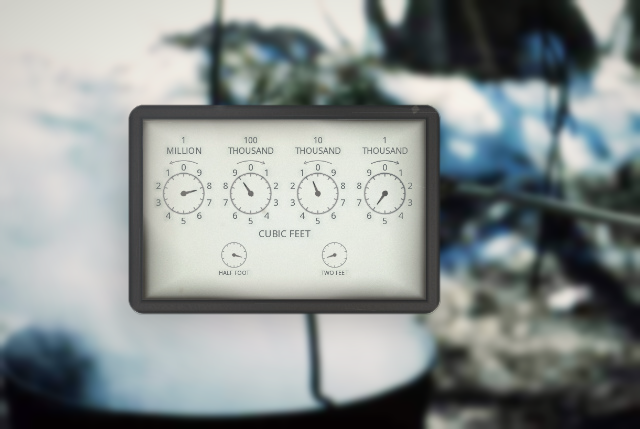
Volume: 790600 ft³
